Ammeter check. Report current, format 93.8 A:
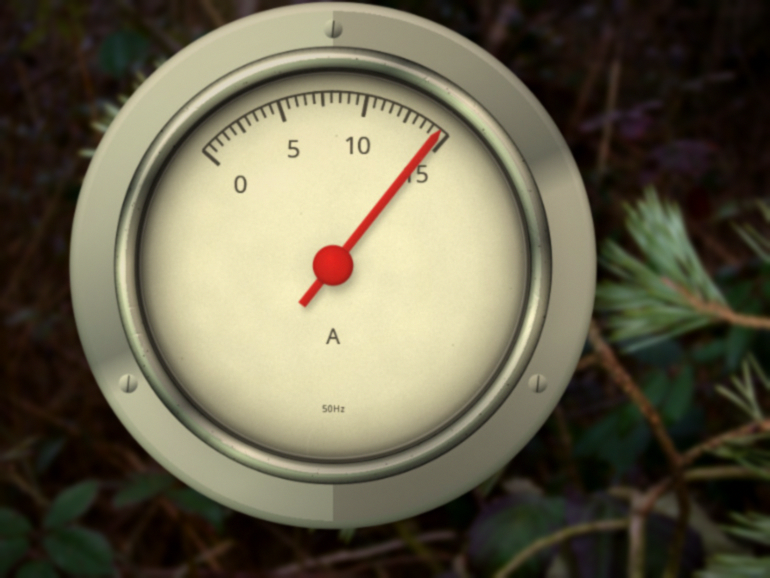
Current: 14.5 A
